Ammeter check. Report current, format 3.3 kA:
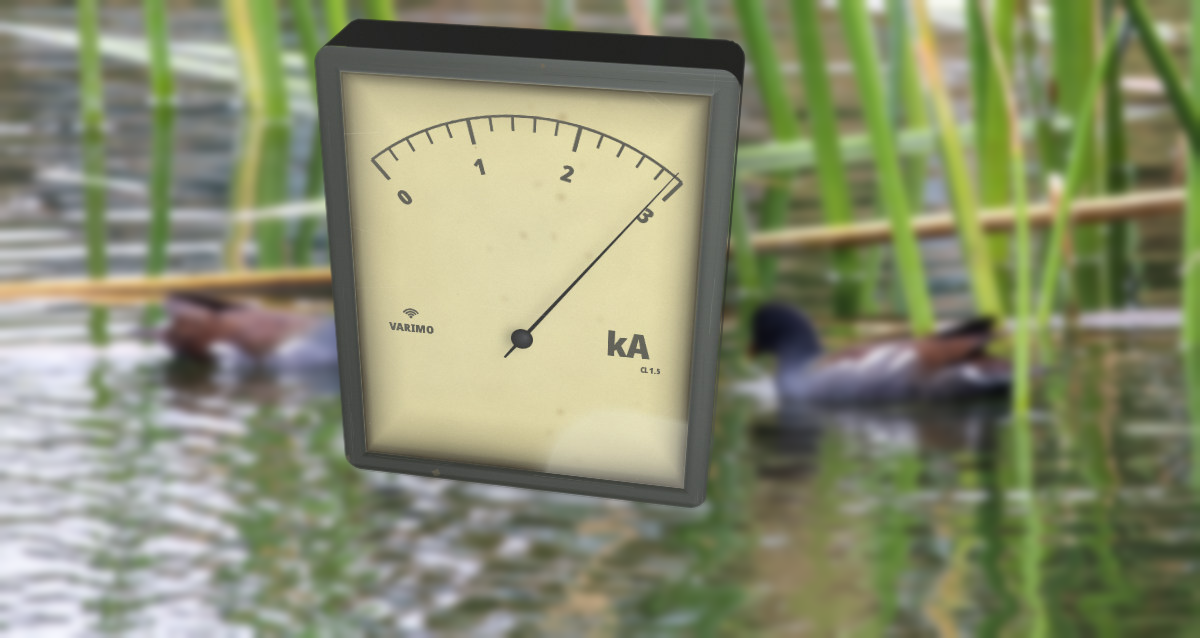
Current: 2.9 kA
